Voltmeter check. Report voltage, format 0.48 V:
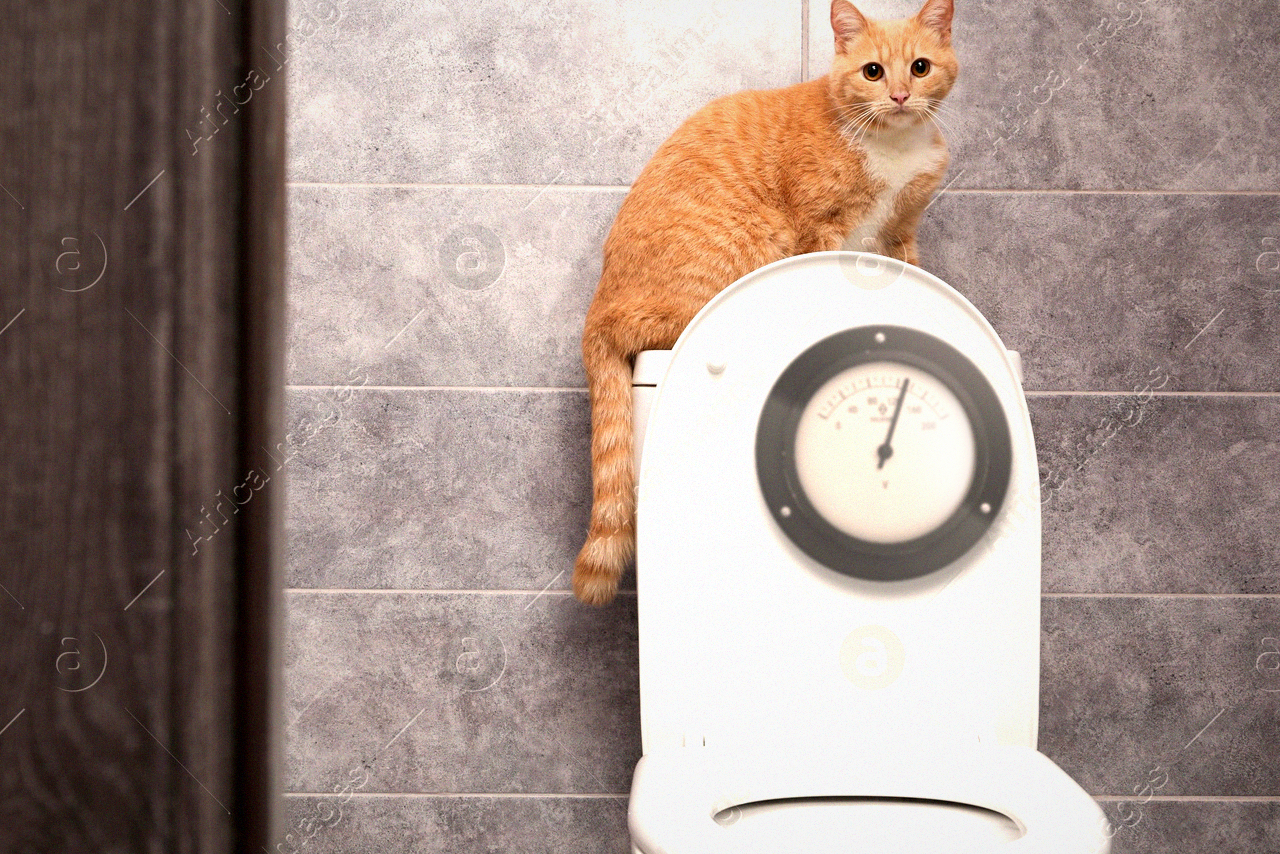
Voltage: 130 V
